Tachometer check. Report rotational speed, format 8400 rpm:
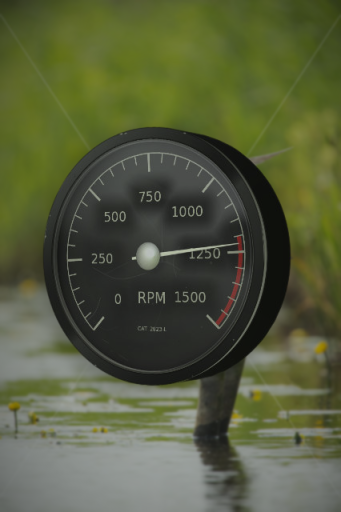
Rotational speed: 1225 rpm
